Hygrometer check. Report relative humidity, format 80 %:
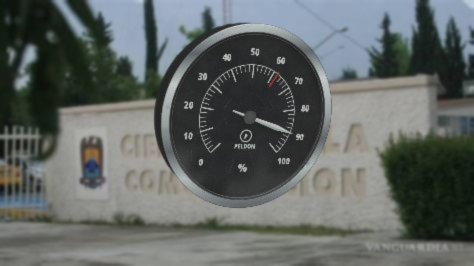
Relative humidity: 90 %
